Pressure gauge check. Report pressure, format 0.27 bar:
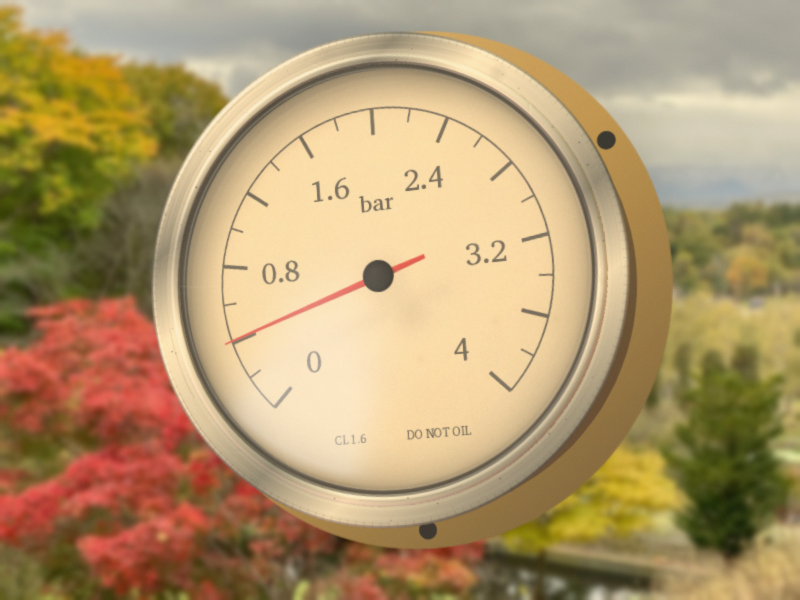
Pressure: 0.4 bar
